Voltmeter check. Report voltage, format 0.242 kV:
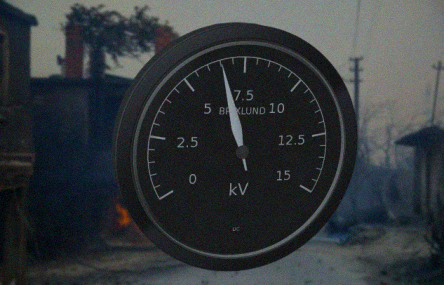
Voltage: 6.5 kV
